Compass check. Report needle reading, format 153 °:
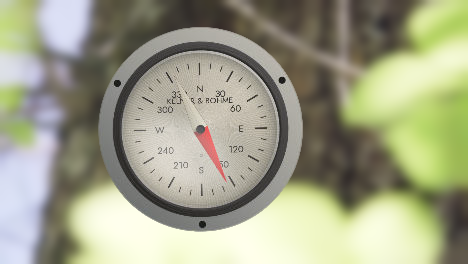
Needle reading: 155 °
